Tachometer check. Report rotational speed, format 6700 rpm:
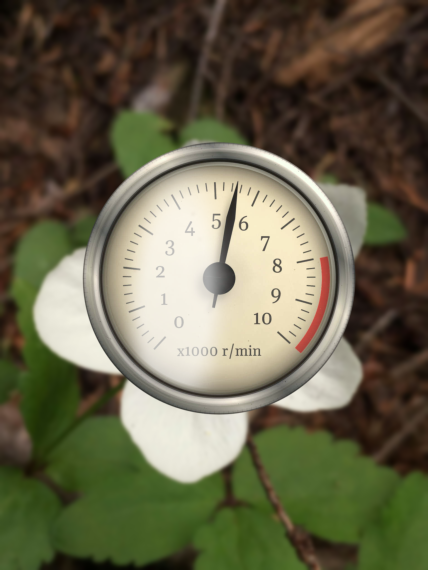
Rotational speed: 5500 rpm
